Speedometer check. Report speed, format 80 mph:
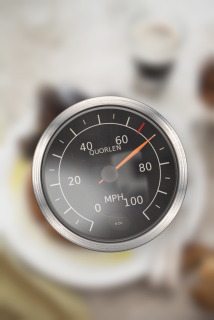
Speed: 70 mph
